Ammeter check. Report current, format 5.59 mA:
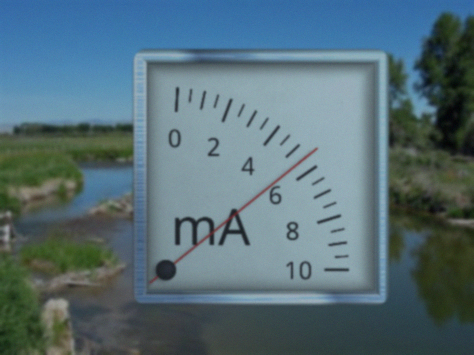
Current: 5.5 mA
